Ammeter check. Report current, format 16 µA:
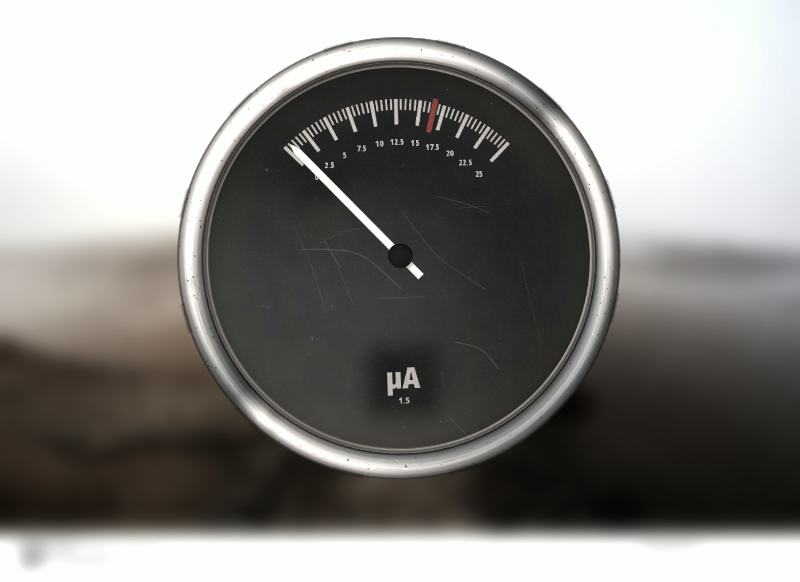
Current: 0.5 µA
